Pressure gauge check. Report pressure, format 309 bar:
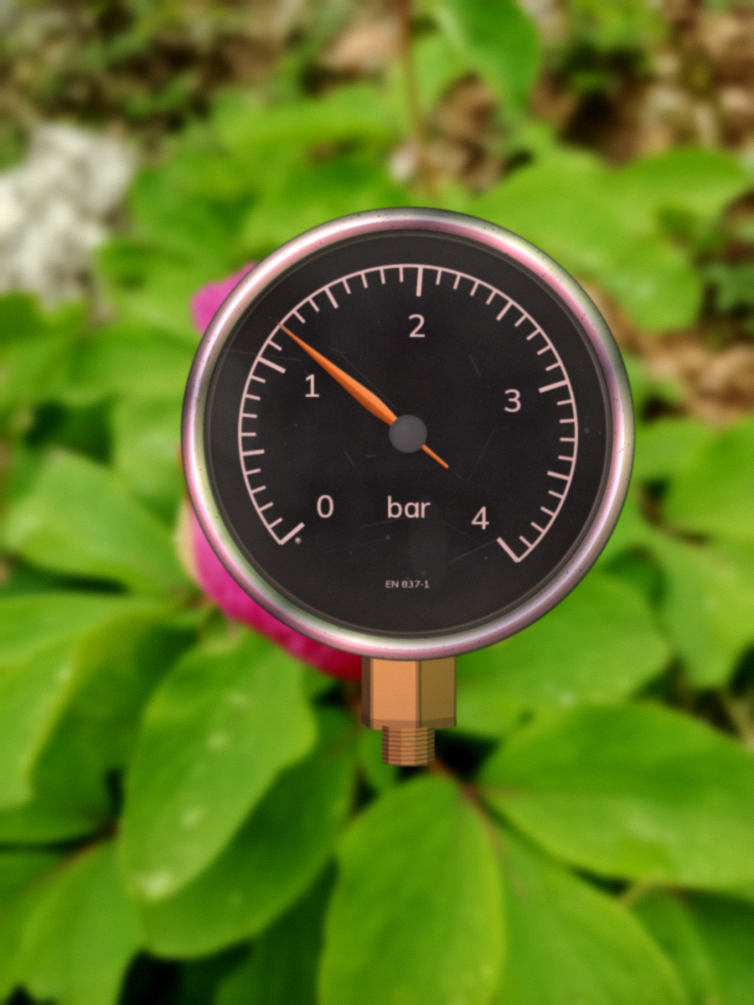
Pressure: 1.2 bar
